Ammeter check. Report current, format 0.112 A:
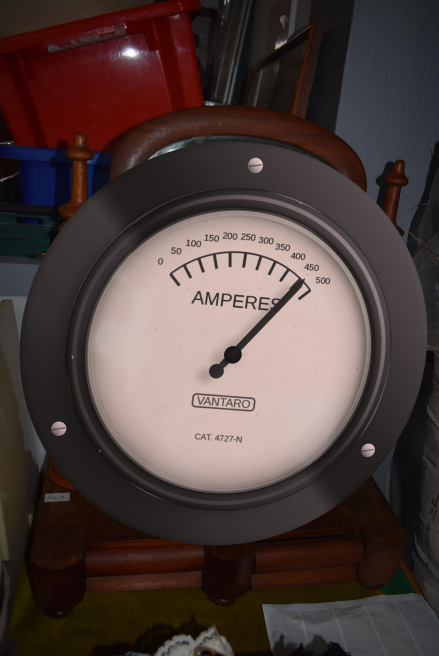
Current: 450 A
